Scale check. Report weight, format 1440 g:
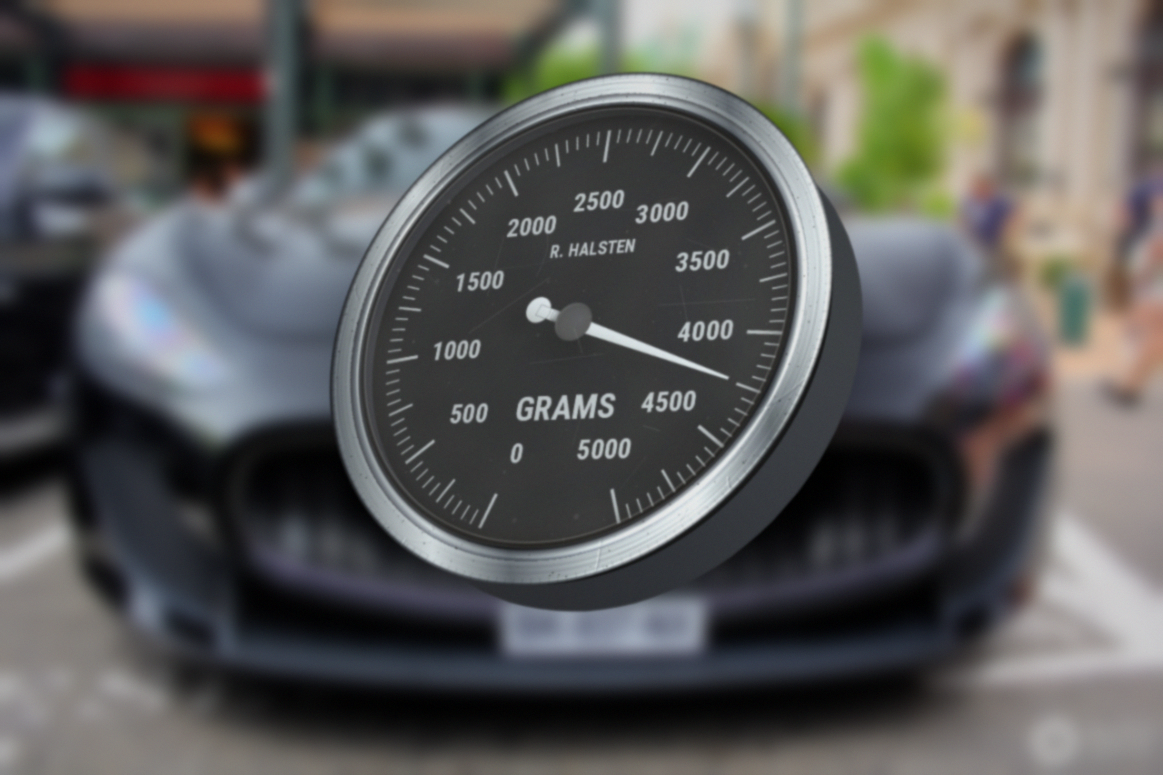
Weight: 4250 g
